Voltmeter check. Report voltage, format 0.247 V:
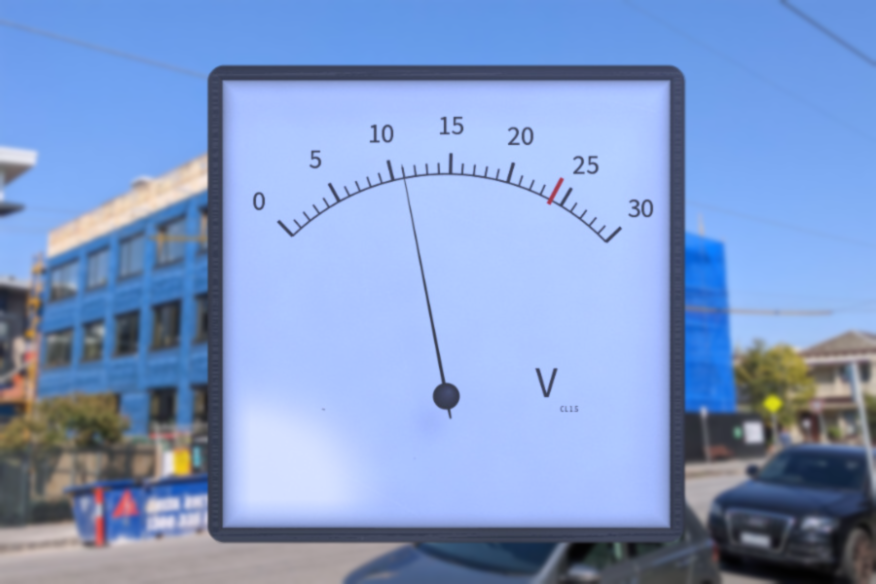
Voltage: 11 V
